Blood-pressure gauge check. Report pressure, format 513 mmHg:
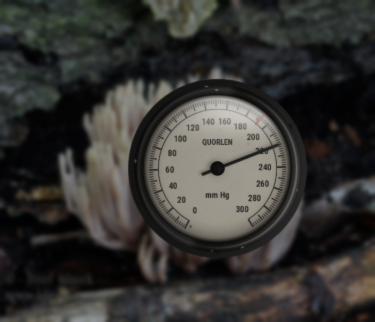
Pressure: 220 mmHg
